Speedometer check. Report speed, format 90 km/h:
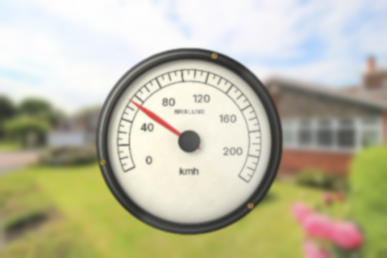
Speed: 55 km/h
